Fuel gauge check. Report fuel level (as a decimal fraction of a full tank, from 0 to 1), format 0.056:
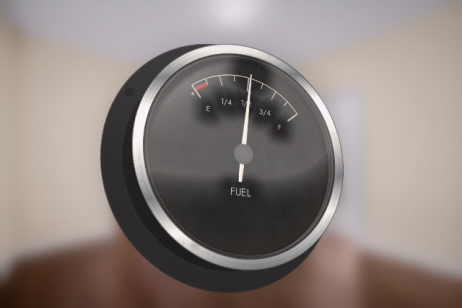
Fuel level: 0.5
